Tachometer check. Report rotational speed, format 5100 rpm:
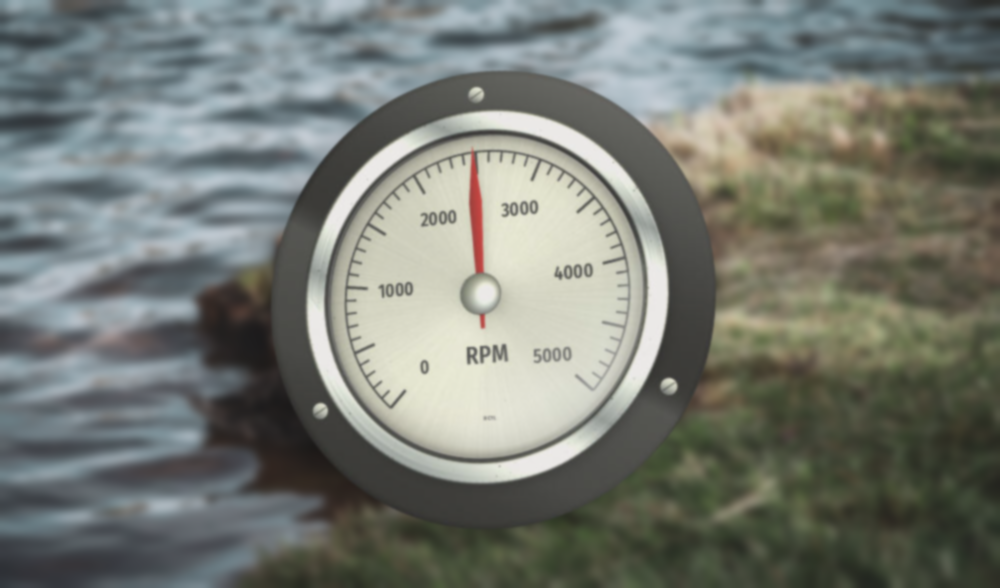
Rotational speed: 2500 rpm
